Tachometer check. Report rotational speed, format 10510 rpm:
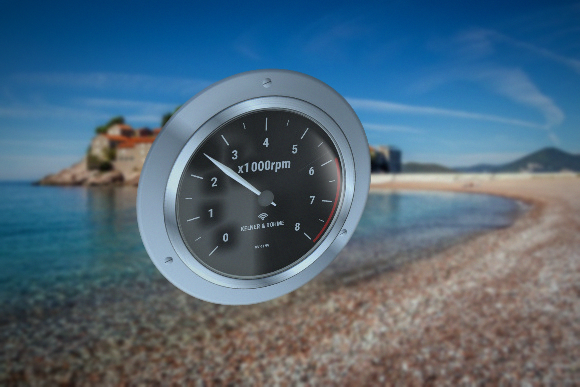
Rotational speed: 2500 rpm
